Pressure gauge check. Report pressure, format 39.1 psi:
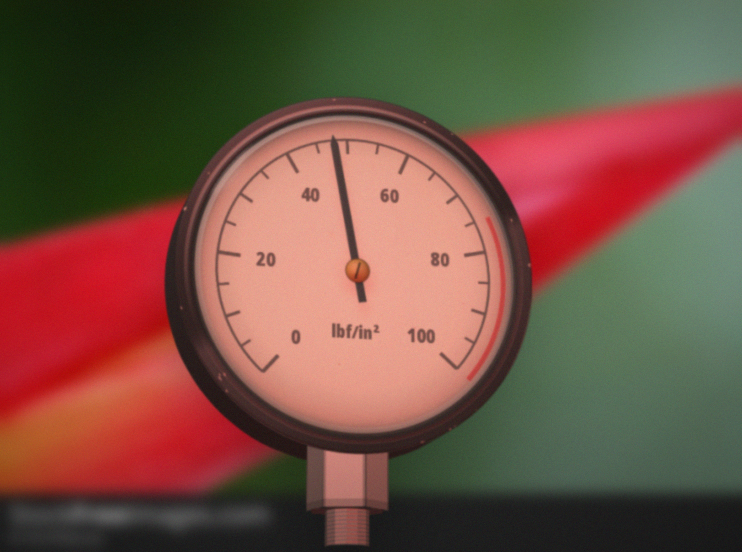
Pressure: 47.5 psi
